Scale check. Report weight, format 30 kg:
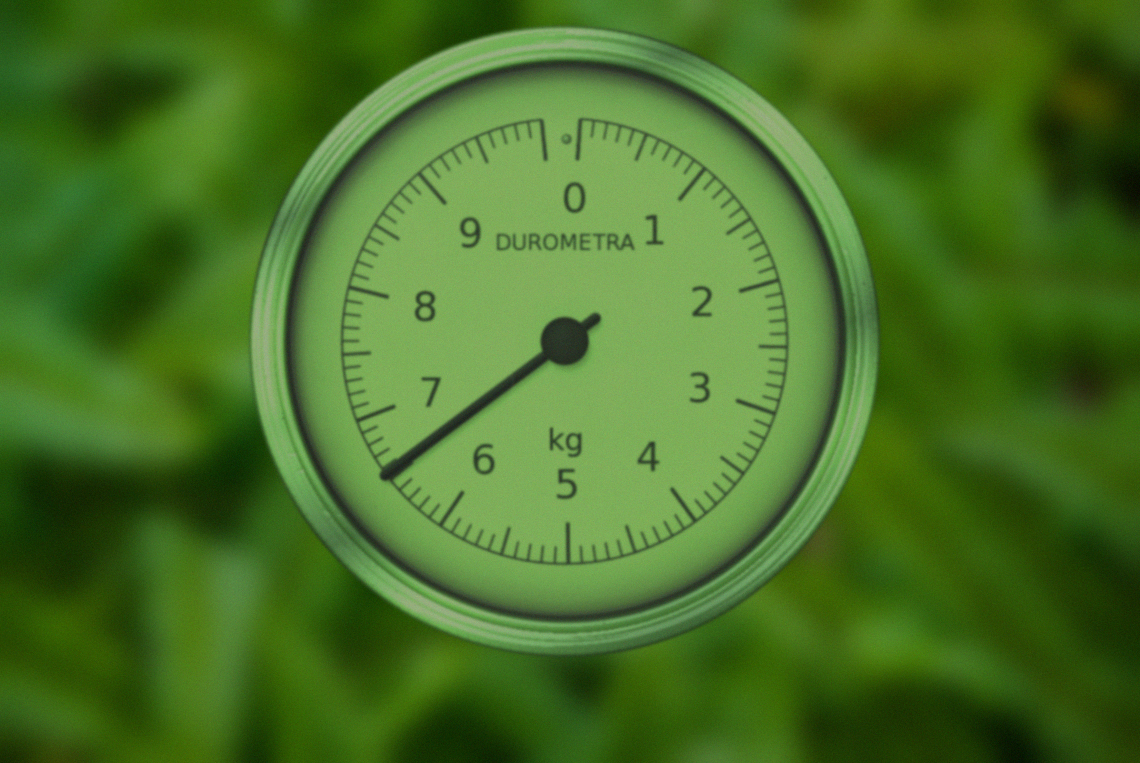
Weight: 6.55 kg
